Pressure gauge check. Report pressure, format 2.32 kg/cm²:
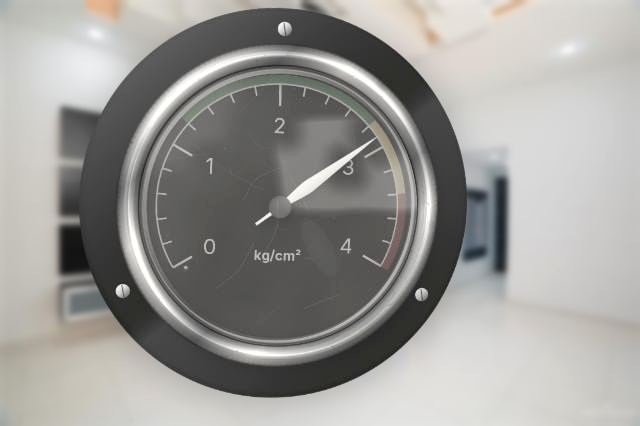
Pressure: 2.9 kg/cm²
